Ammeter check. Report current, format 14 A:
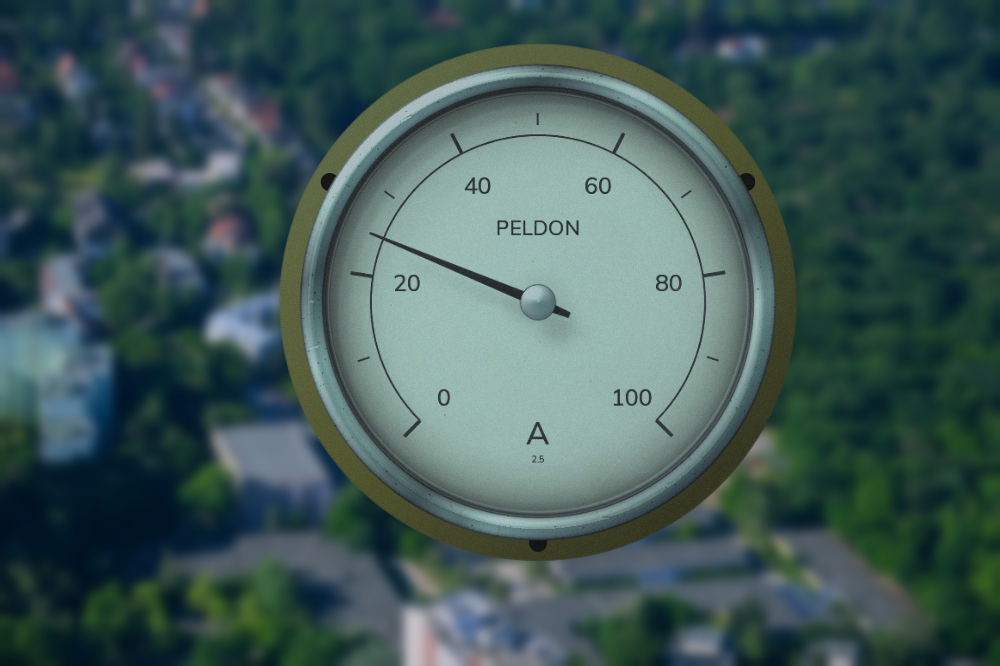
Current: 25 A
